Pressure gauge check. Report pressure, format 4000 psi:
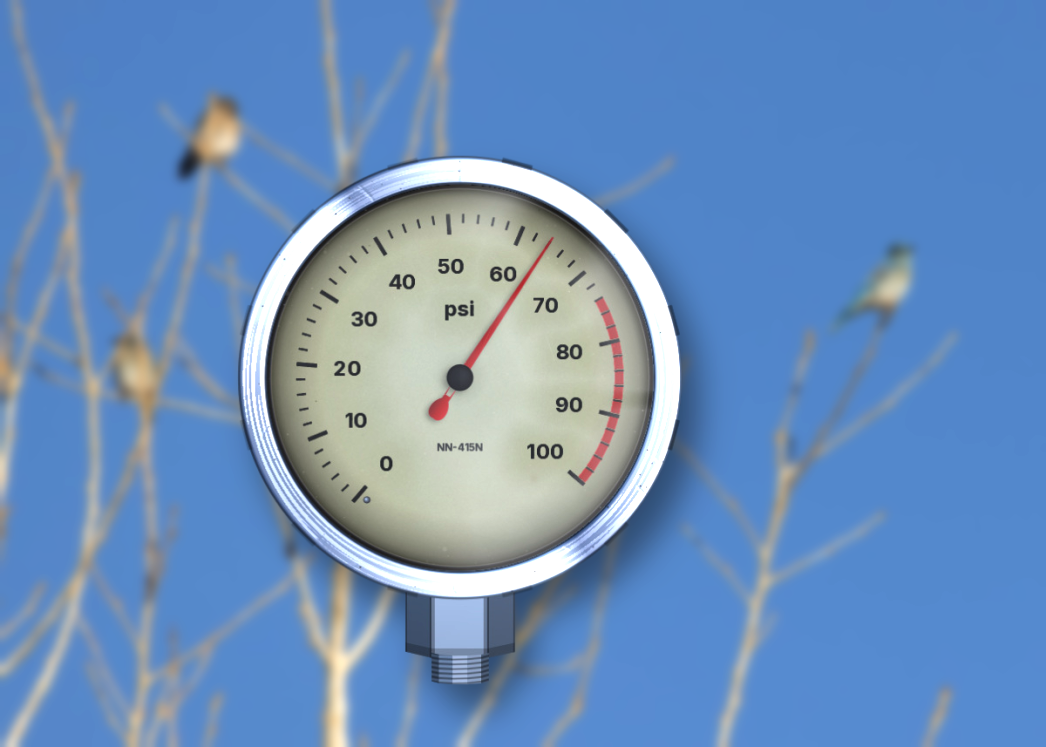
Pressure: 64 psi
